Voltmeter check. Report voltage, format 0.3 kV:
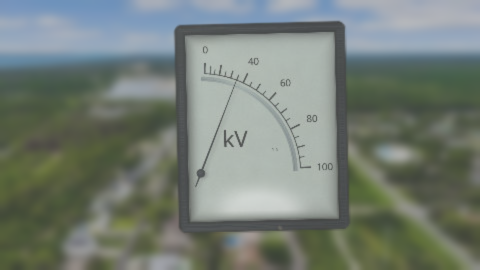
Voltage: 35 kV
